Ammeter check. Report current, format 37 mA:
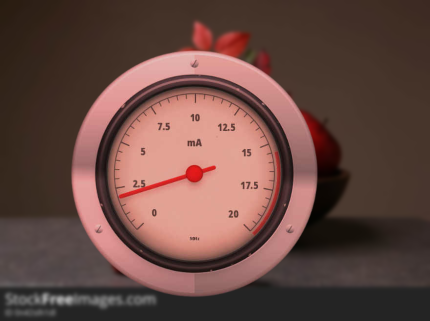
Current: 2 mA
